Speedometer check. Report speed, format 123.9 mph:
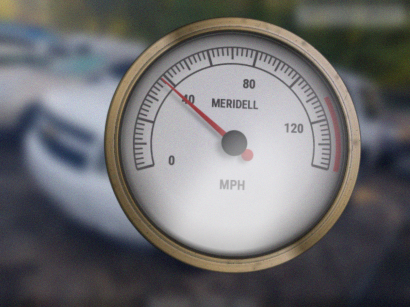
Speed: 38 mph
